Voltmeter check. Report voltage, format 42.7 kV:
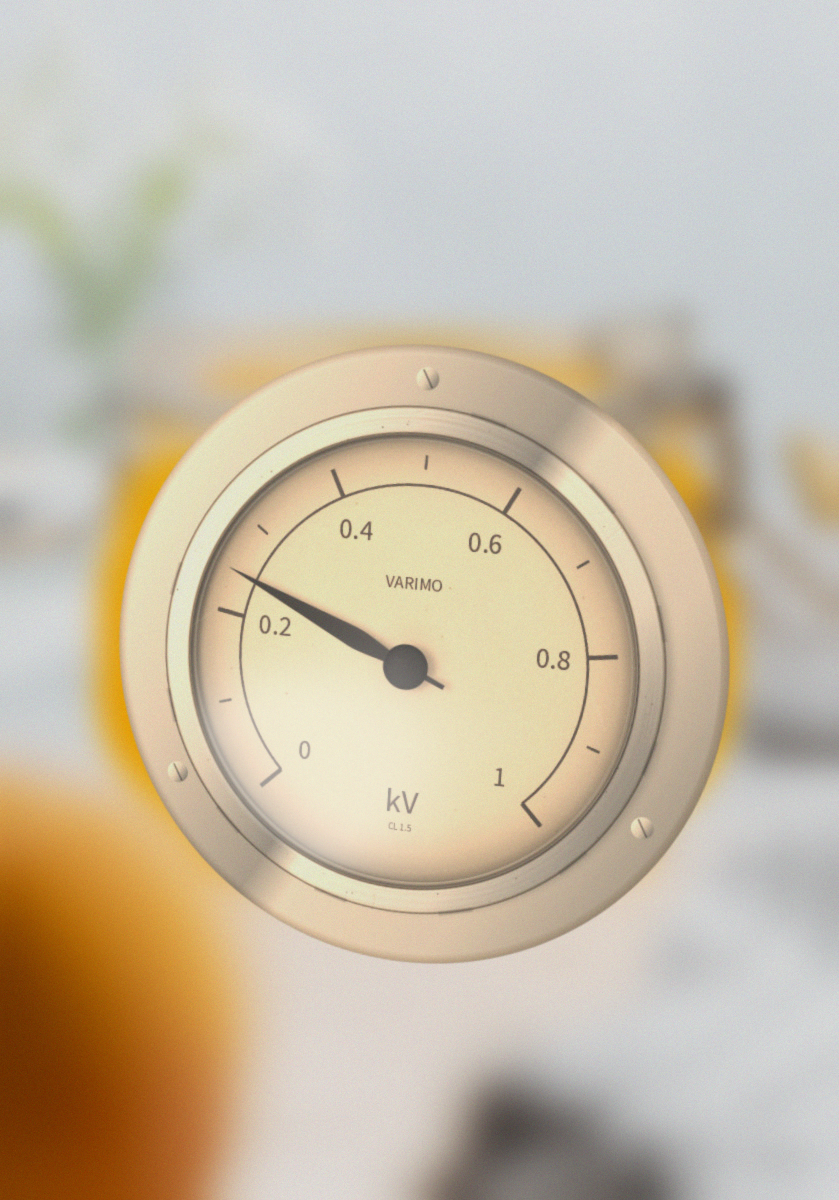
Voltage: 0.25 kV
